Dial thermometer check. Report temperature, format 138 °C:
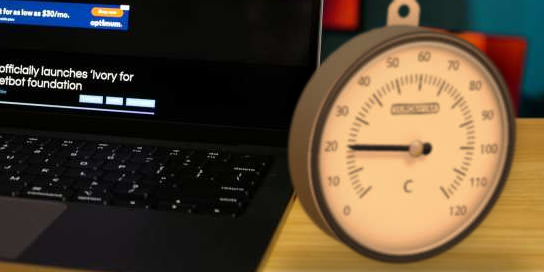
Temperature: 20 °C
